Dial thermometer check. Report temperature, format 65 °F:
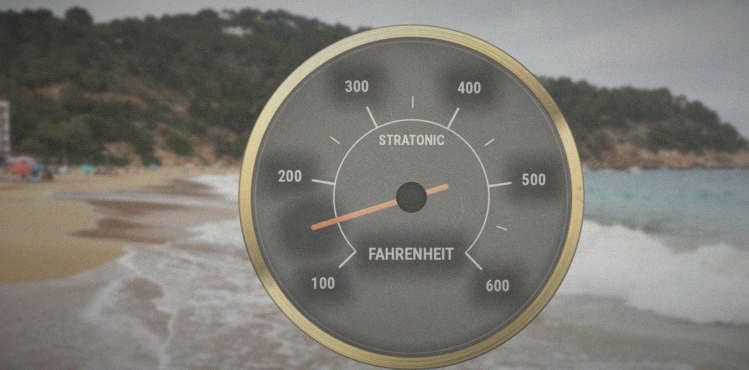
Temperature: 150 °F
